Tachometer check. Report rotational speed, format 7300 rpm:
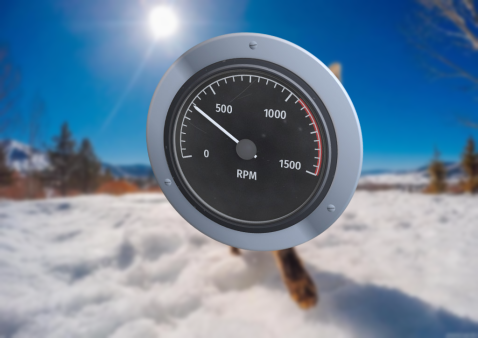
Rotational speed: 350 rpm
